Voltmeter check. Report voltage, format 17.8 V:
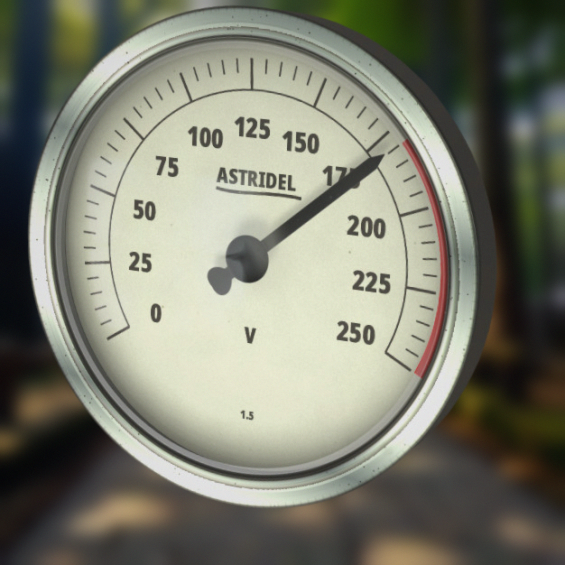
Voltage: 180 V
